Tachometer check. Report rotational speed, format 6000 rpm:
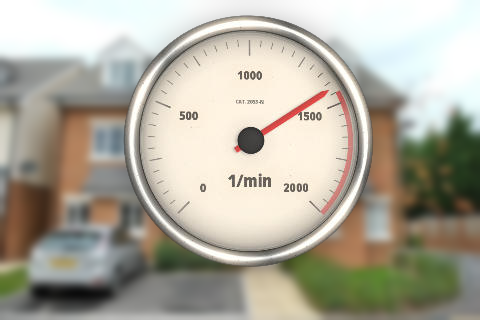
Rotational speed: 1425 rpm
